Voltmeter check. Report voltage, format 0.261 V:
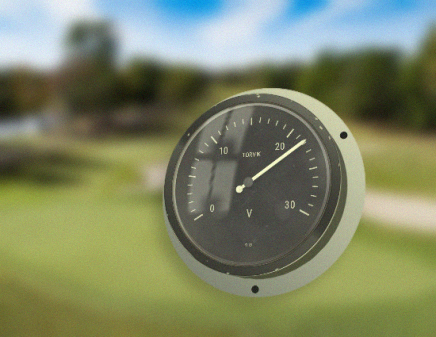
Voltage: 22 V
